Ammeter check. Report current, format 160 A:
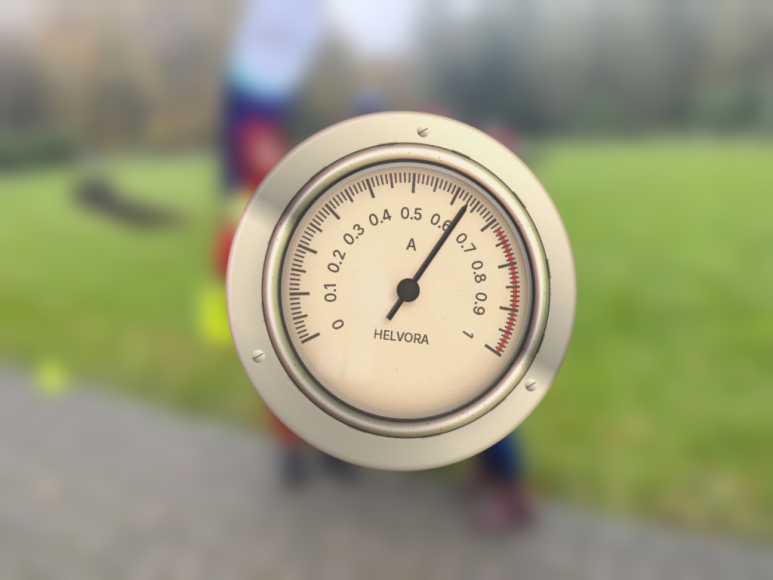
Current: 0.63 A
